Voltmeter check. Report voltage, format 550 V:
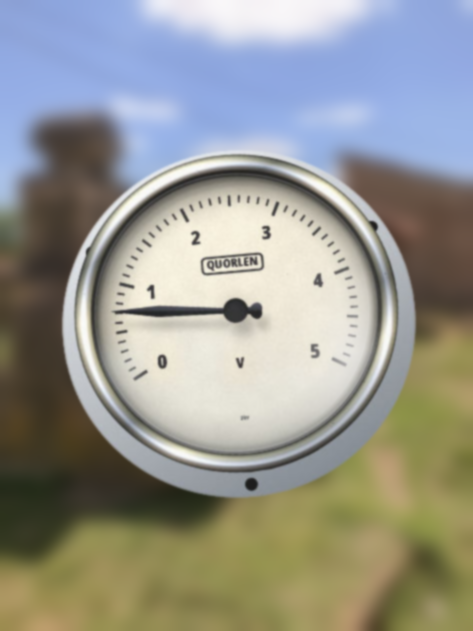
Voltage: 0.7 V
